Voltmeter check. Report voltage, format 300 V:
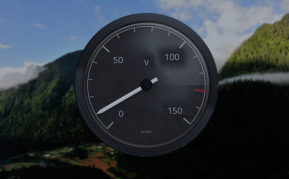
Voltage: 10 V
